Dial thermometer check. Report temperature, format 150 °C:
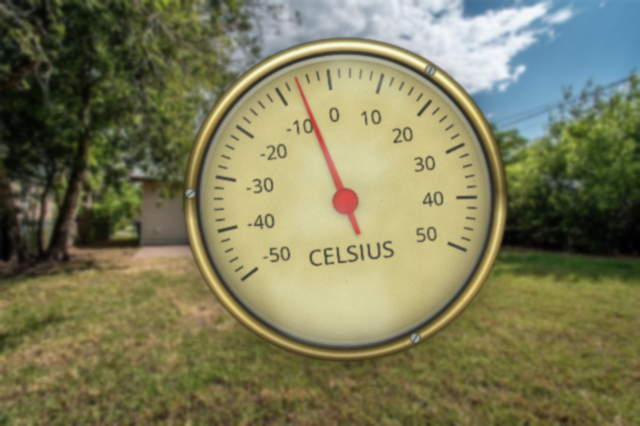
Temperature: -6 °C
